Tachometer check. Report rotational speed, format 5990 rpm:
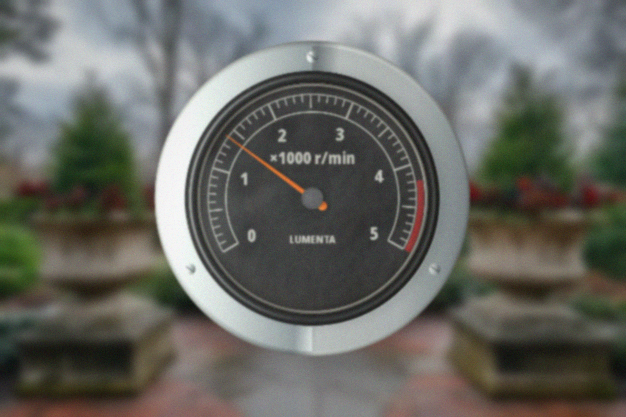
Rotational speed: 1400 rpm
